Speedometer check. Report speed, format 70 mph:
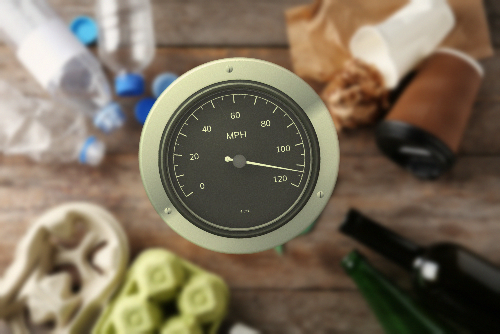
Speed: 112.5 mph
